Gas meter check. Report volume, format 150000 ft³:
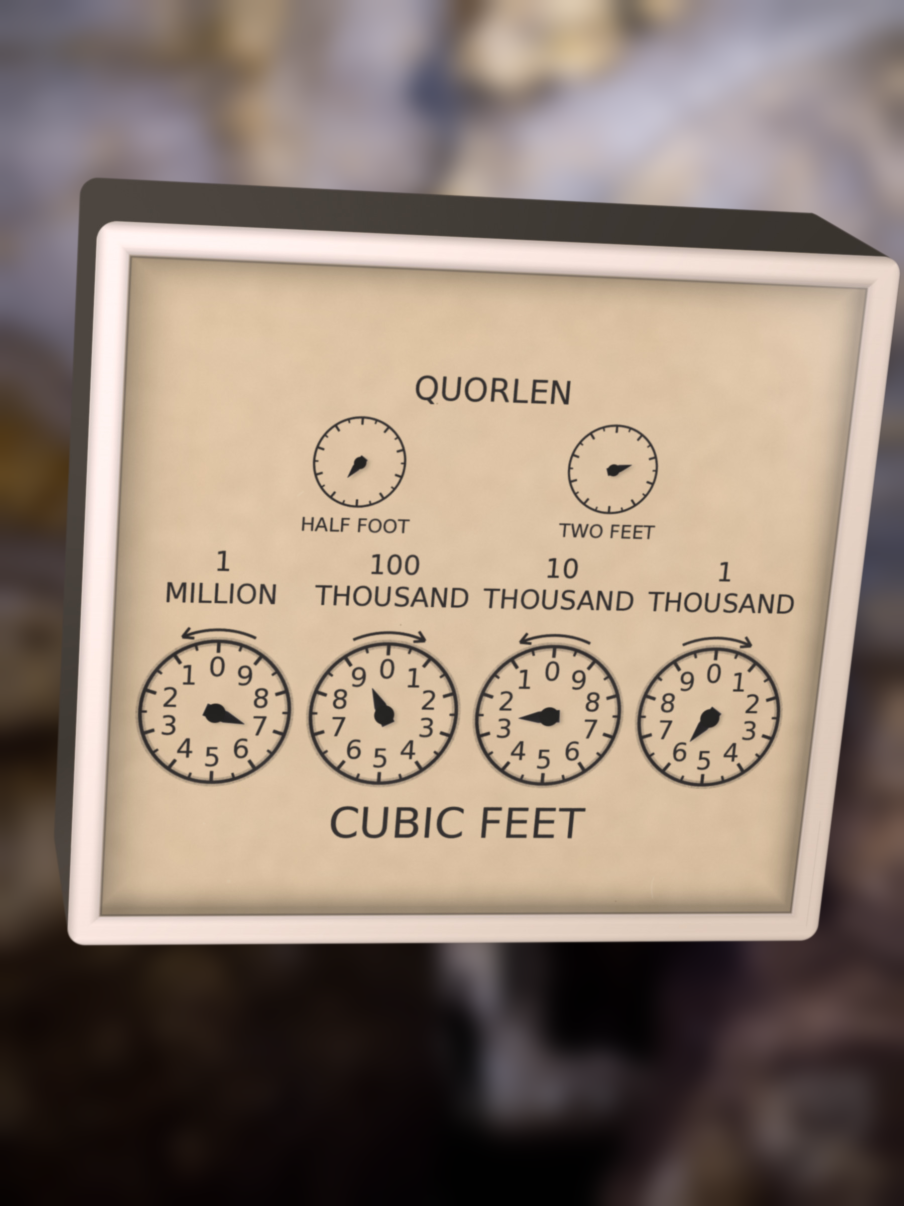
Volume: 692600 ft³
